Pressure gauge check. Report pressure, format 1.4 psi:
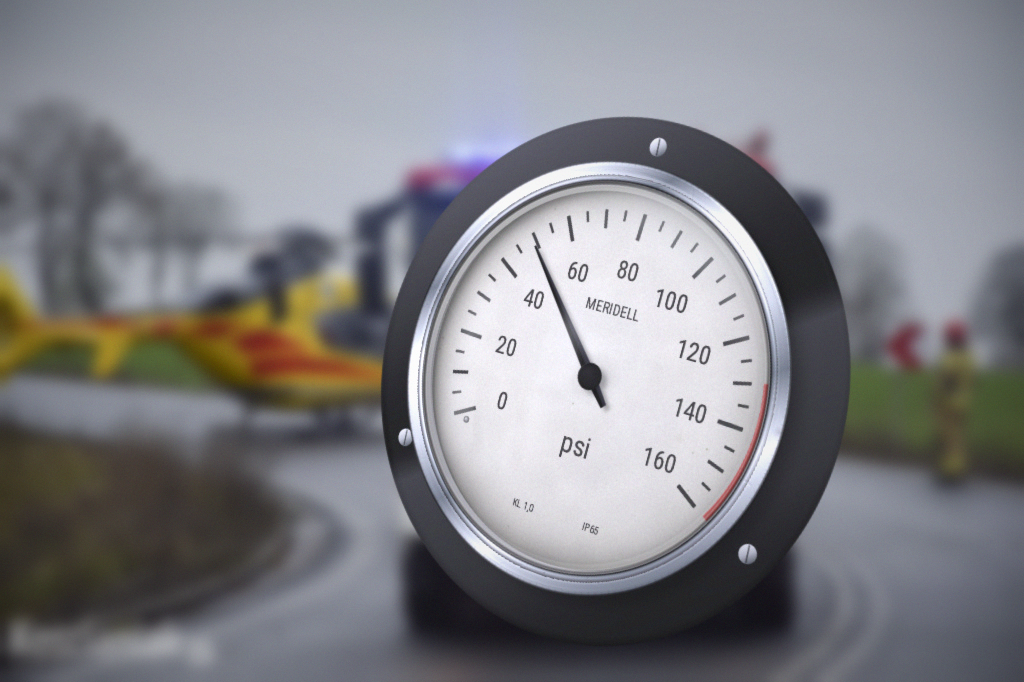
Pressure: 50 psi
